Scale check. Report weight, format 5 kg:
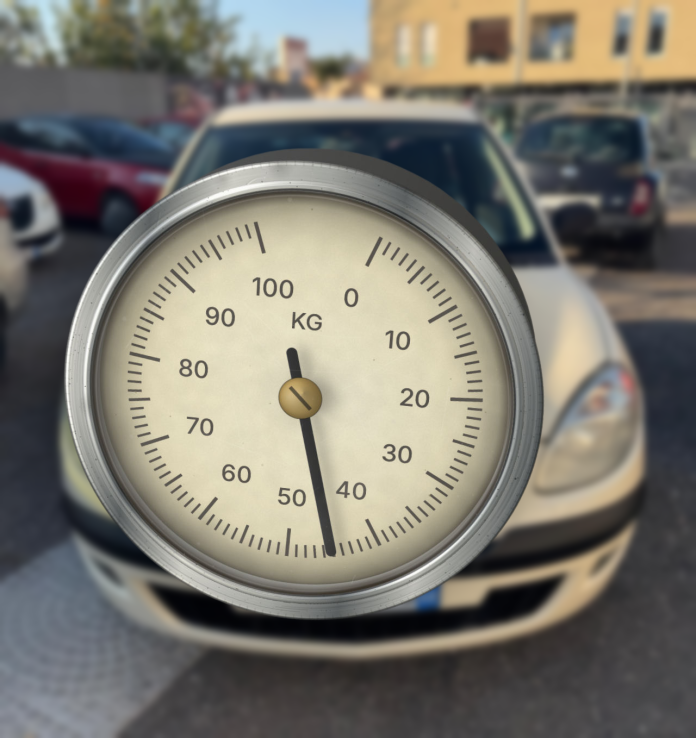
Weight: 45 kg
